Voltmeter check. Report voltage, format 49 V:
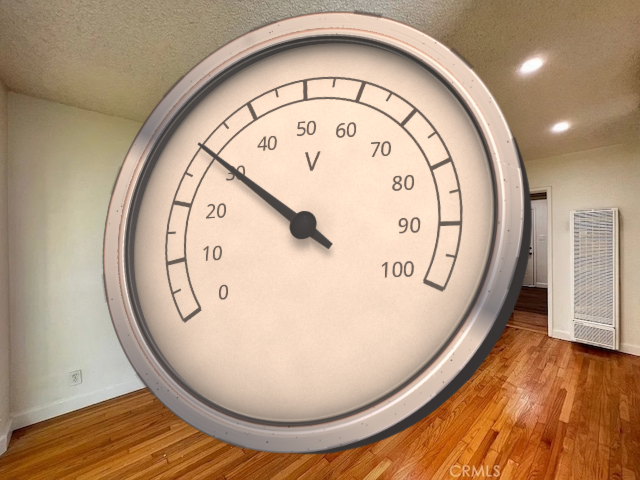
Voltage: 30 V
